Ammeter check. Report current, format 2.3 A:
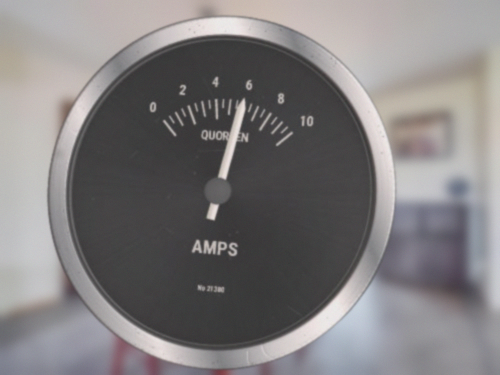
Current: 6 A
